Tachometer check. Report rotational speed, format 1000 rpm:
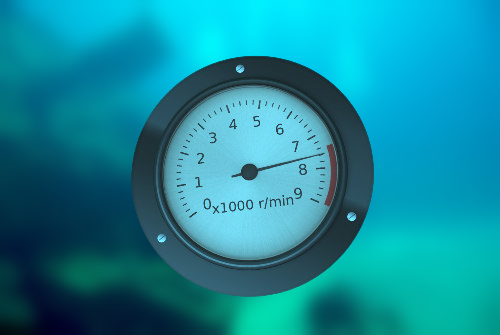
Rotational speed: 7600 rpm
